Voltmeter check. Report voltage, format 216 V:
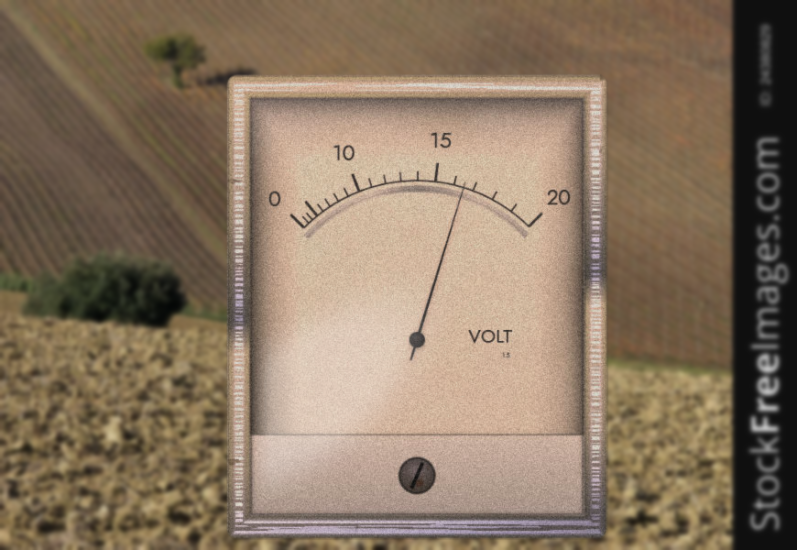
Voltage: 16.5 V
